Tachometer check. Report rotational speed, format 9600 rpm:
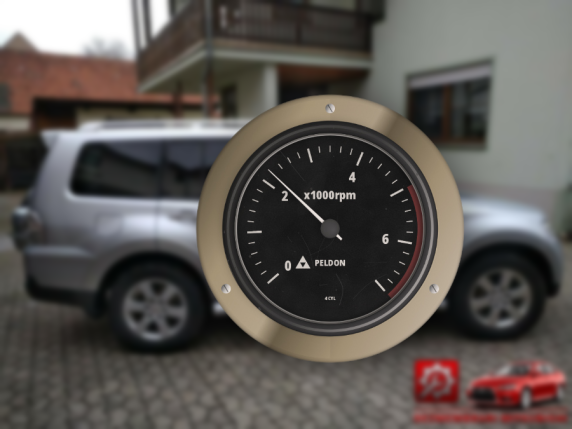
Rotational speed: 2200 rpm
